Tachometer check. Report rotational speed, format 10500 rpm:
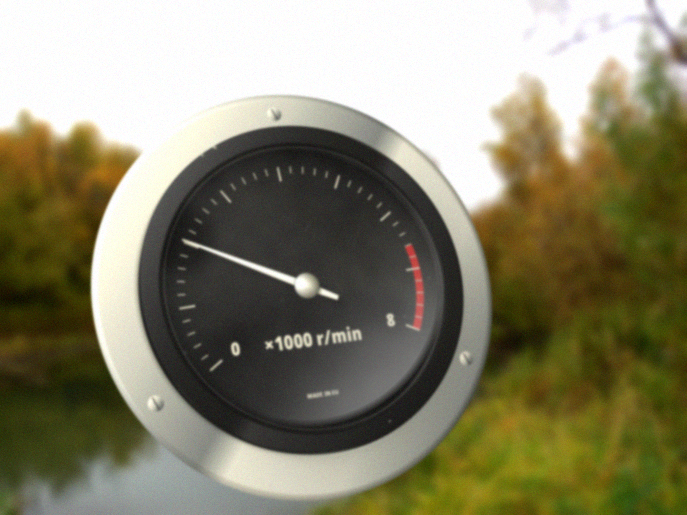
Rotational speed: 2000 rpm
